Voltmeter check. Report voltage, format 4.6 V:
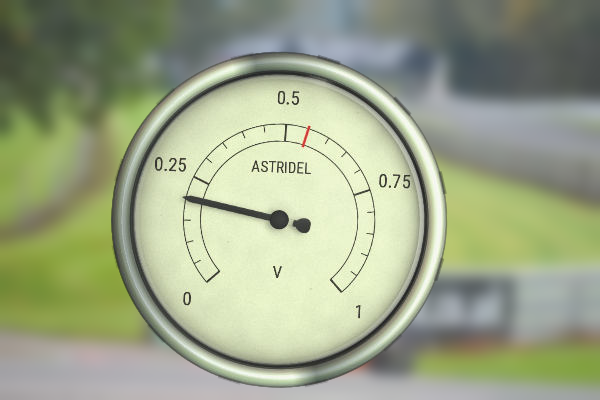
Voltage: 0.2 V
